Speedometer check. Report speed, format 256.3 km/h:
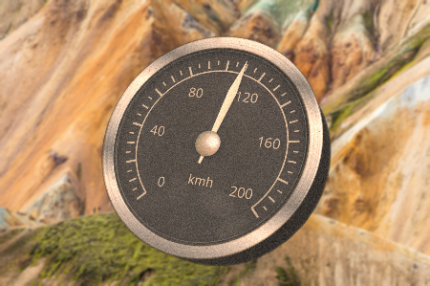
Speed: 110 km/h
